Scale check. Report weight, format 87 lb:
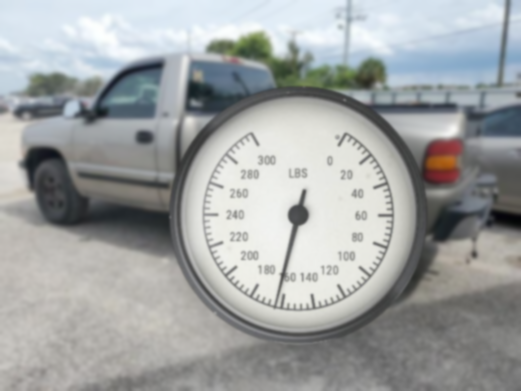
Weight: 164 lb
